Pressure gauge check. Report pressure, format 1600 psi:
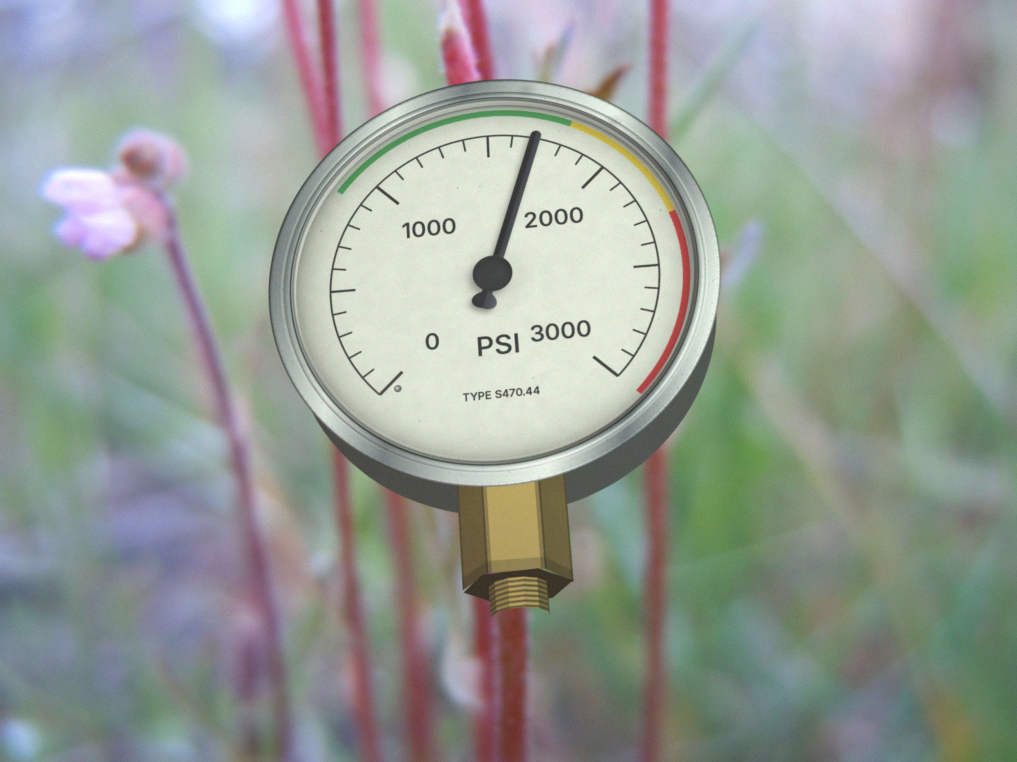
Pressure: 1700 psi
